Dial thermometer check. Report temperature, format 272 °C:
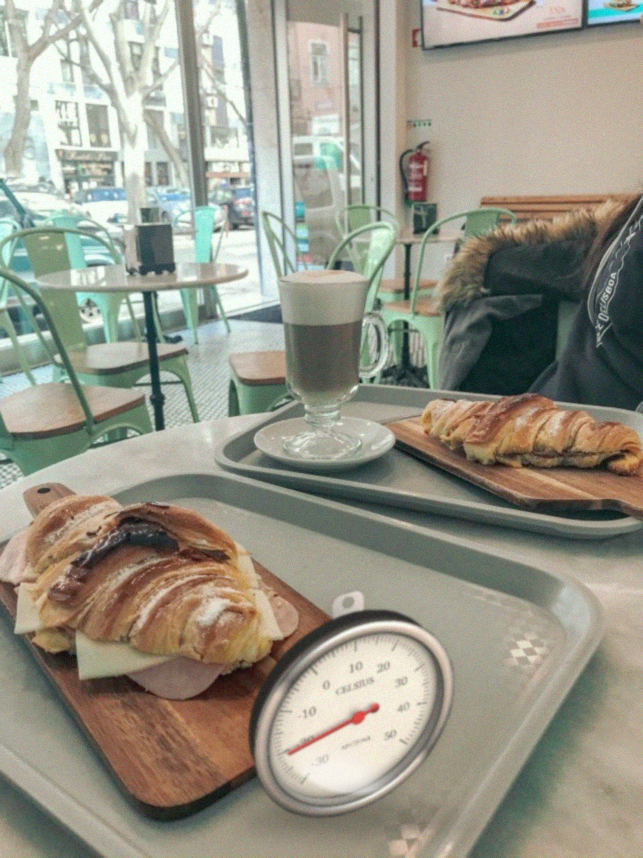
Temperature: -20 °C
